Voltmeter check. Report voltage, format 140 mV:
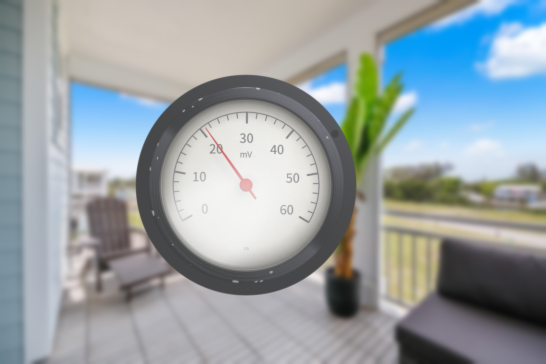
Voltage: 21 mV
